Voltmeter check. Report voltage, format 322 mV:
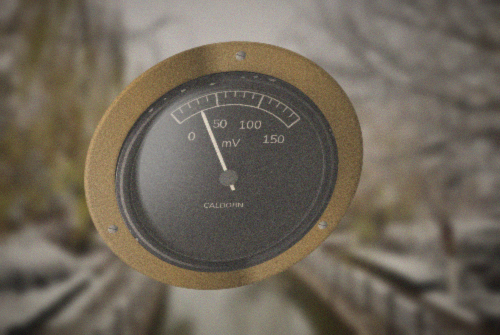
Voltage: 30 mV
